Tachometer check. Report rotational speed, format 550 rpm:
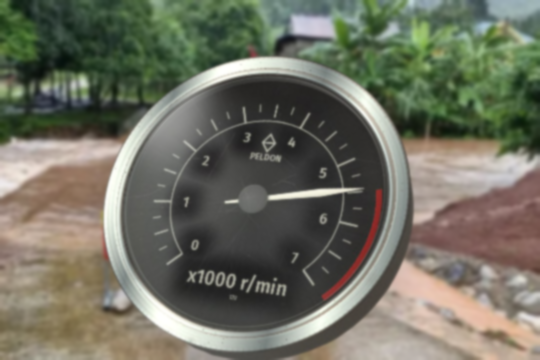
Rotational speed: 5500 rpm
